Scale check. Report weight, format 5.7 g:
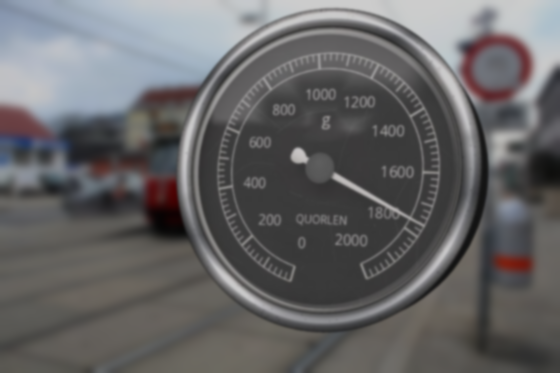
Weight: 1760 g
